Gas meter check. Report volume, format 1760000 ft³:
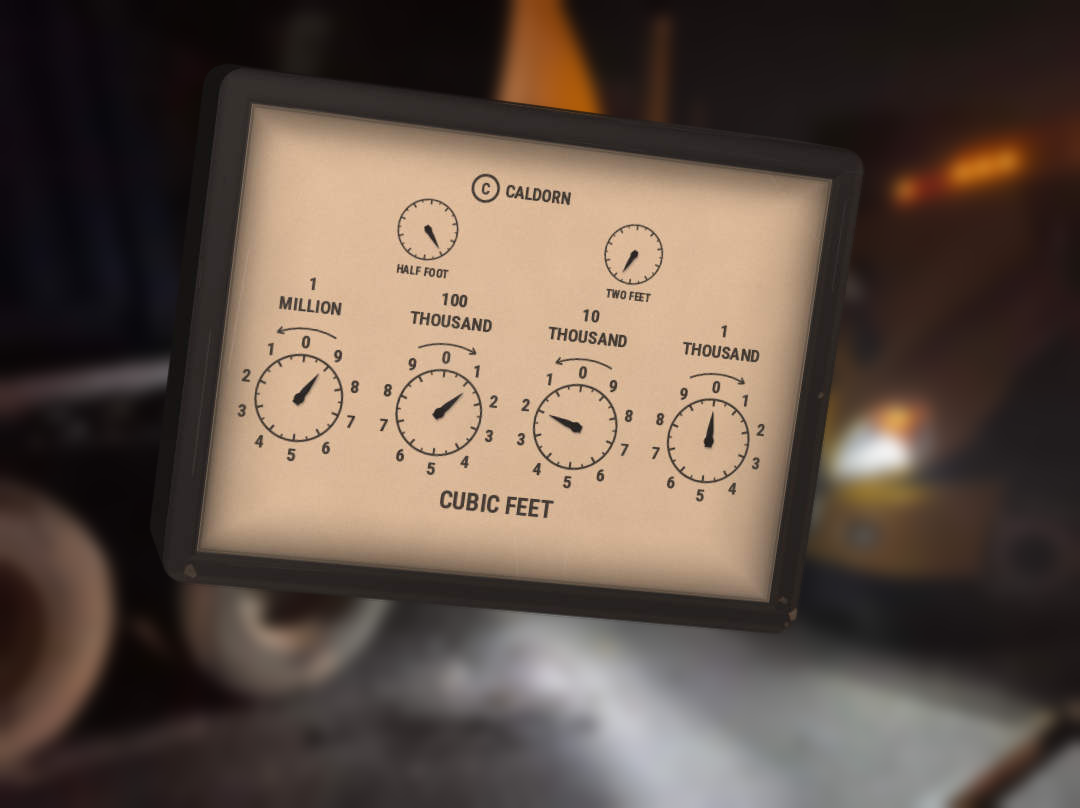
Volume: 912000 ft³
